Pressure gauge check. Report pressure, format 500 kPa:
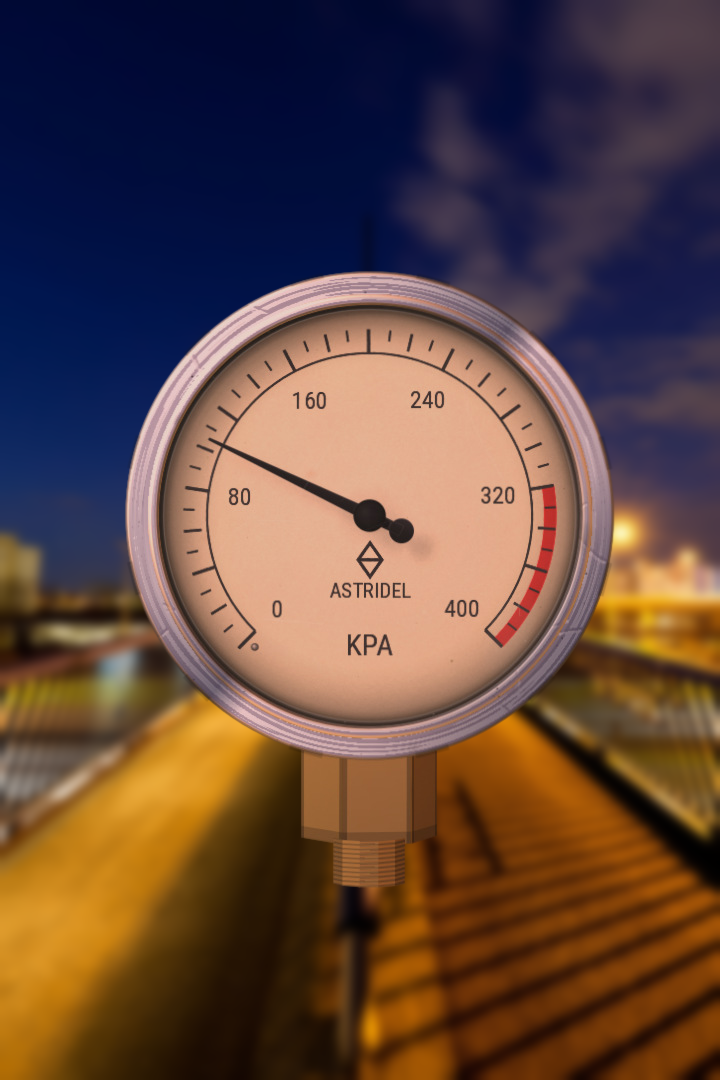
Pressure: 105 kPa
